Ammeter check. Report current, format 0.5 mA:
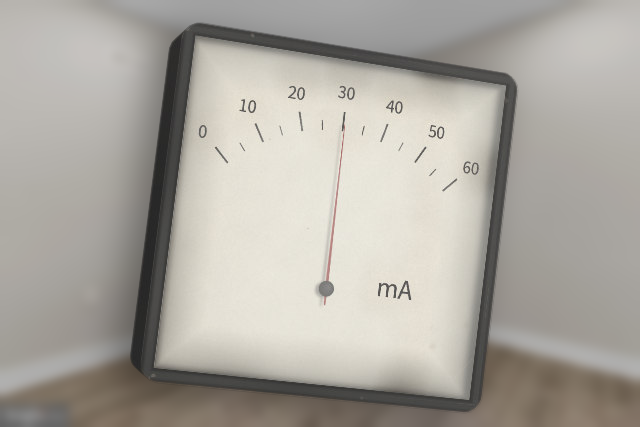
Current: 30 mA
